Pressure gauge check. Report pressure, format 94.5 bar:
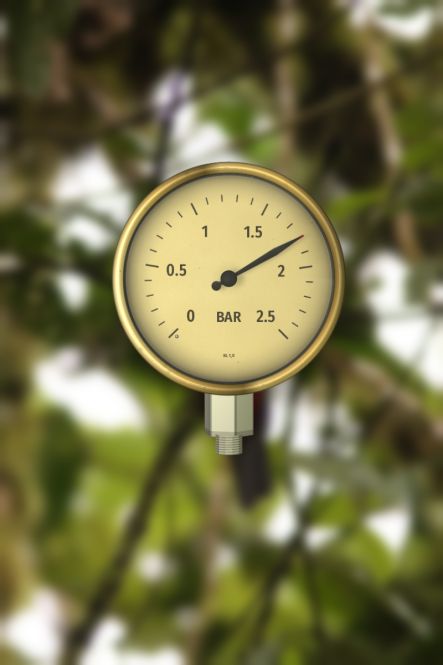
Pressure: 1.8 bar
